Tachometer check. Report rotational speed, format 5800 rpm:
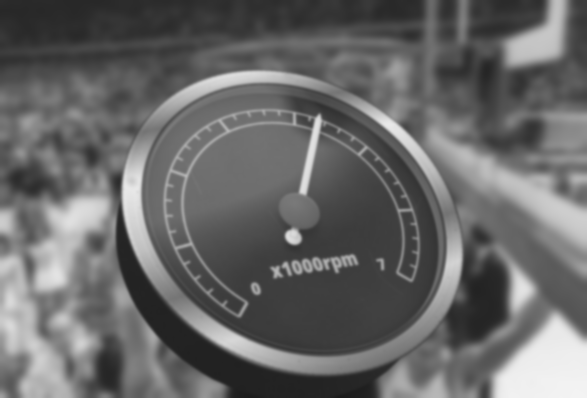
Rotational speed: 4300 rpm
